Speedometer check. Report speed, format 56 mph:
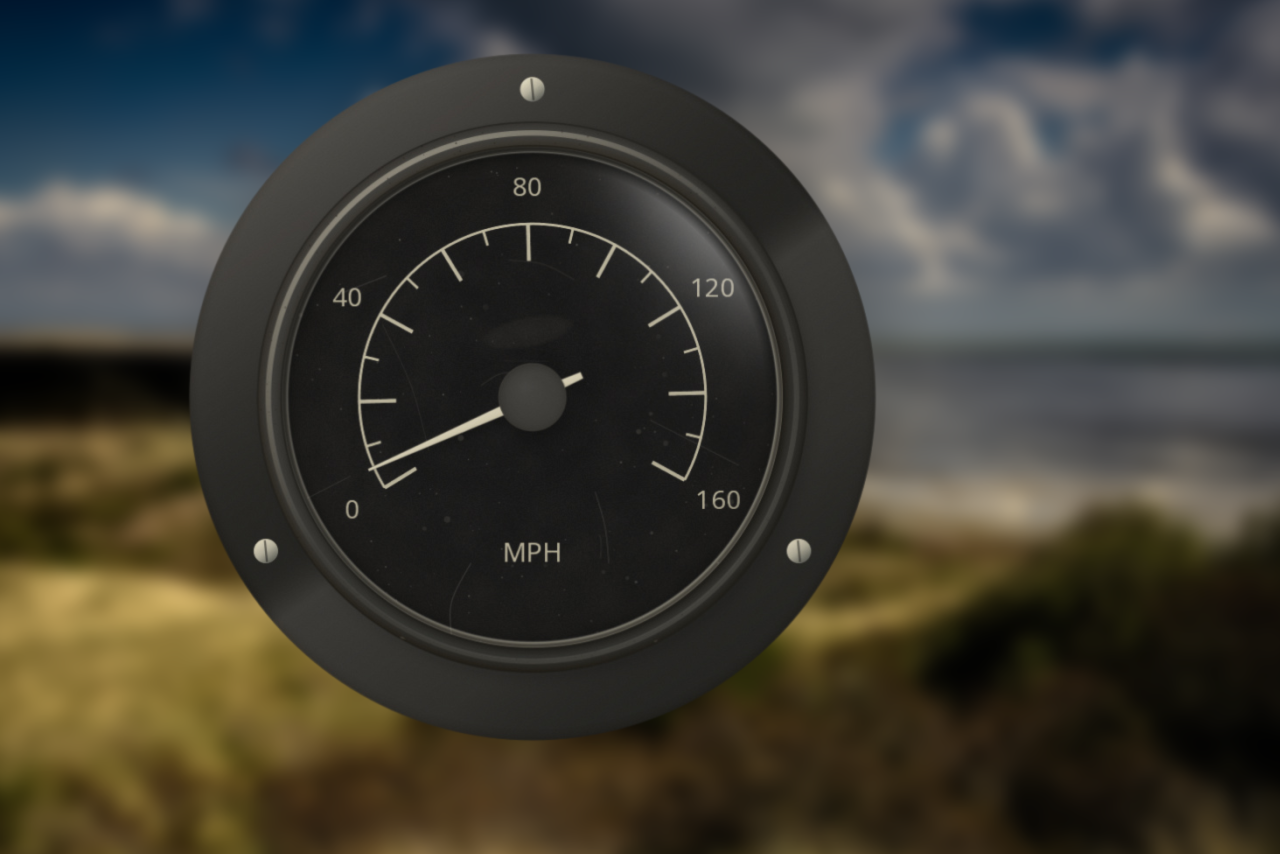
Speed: 5 mph
